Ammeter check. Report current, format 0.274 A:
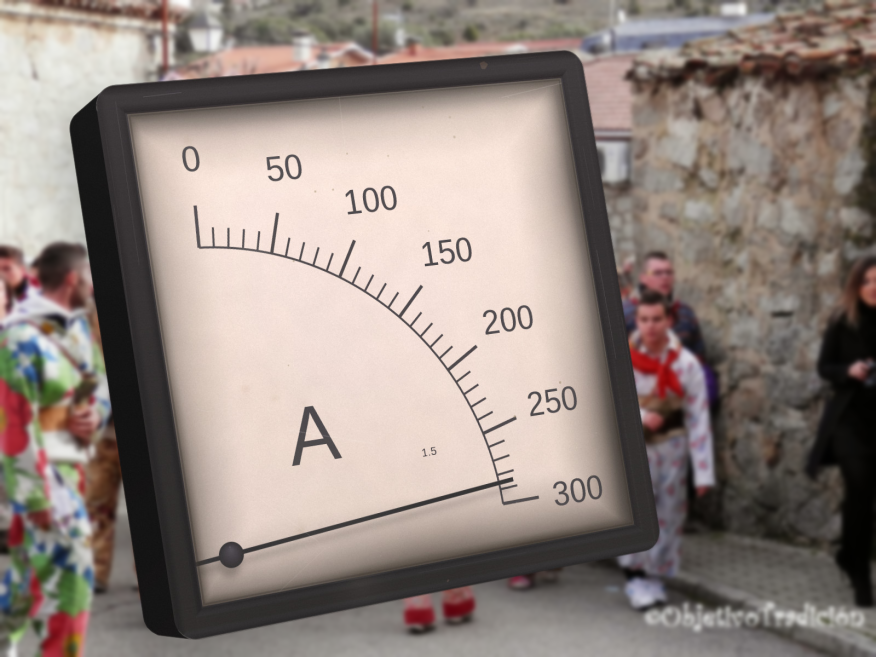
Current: 285 A
